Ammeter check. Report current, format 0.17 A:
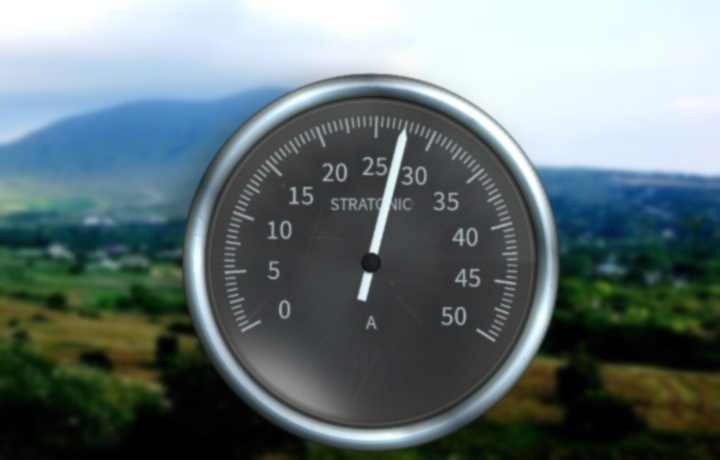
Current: 27.5 A
